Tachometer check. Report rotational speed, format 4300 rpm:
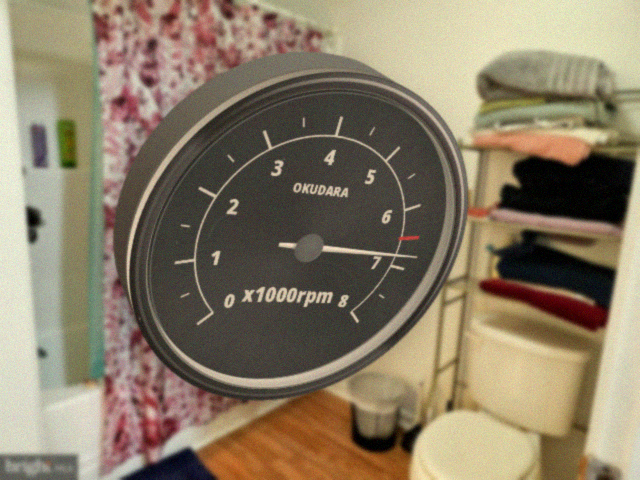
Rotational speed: 6750 rpm
